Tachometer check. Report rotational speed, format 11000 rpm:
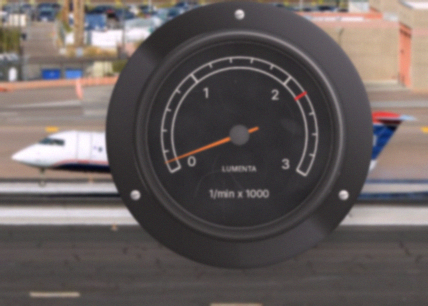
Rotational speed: 100 rpm
